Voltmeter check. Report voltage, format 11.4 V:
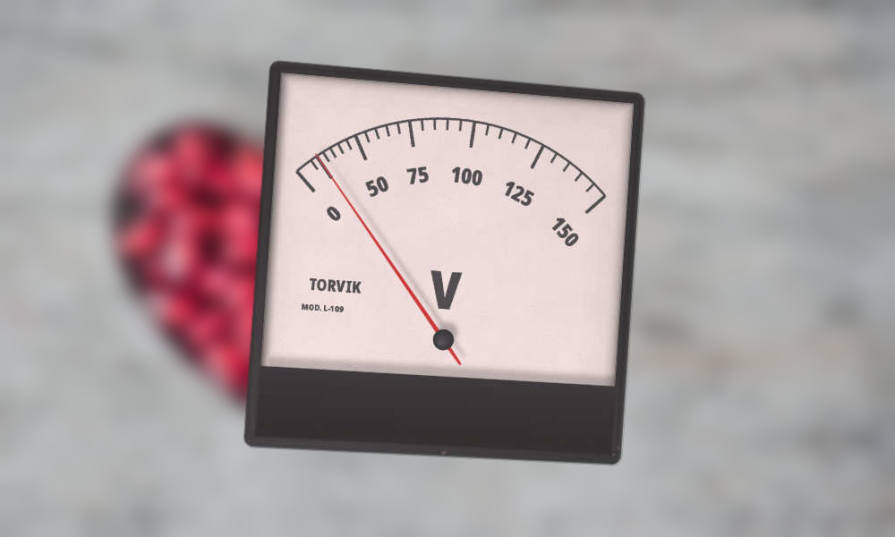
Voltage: 25 V
